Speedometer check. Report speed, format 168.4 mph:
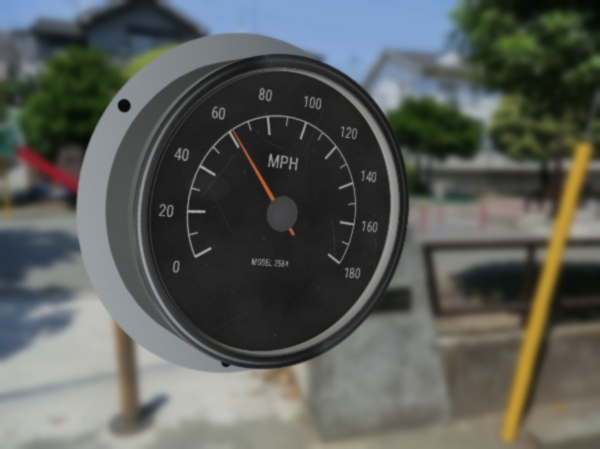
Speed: 60 mph
